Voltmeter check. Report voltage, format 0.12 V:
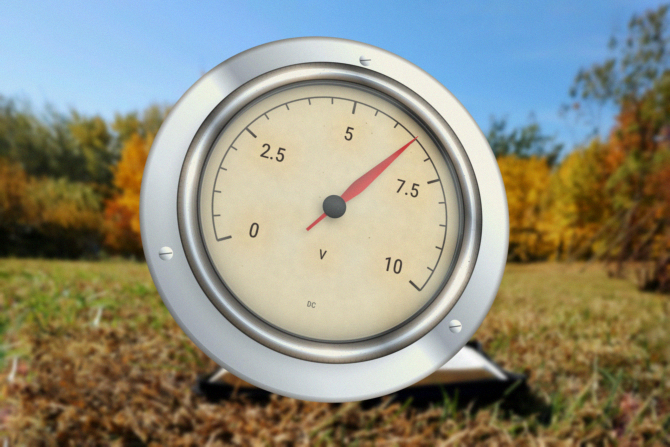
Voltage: 6.5 V
